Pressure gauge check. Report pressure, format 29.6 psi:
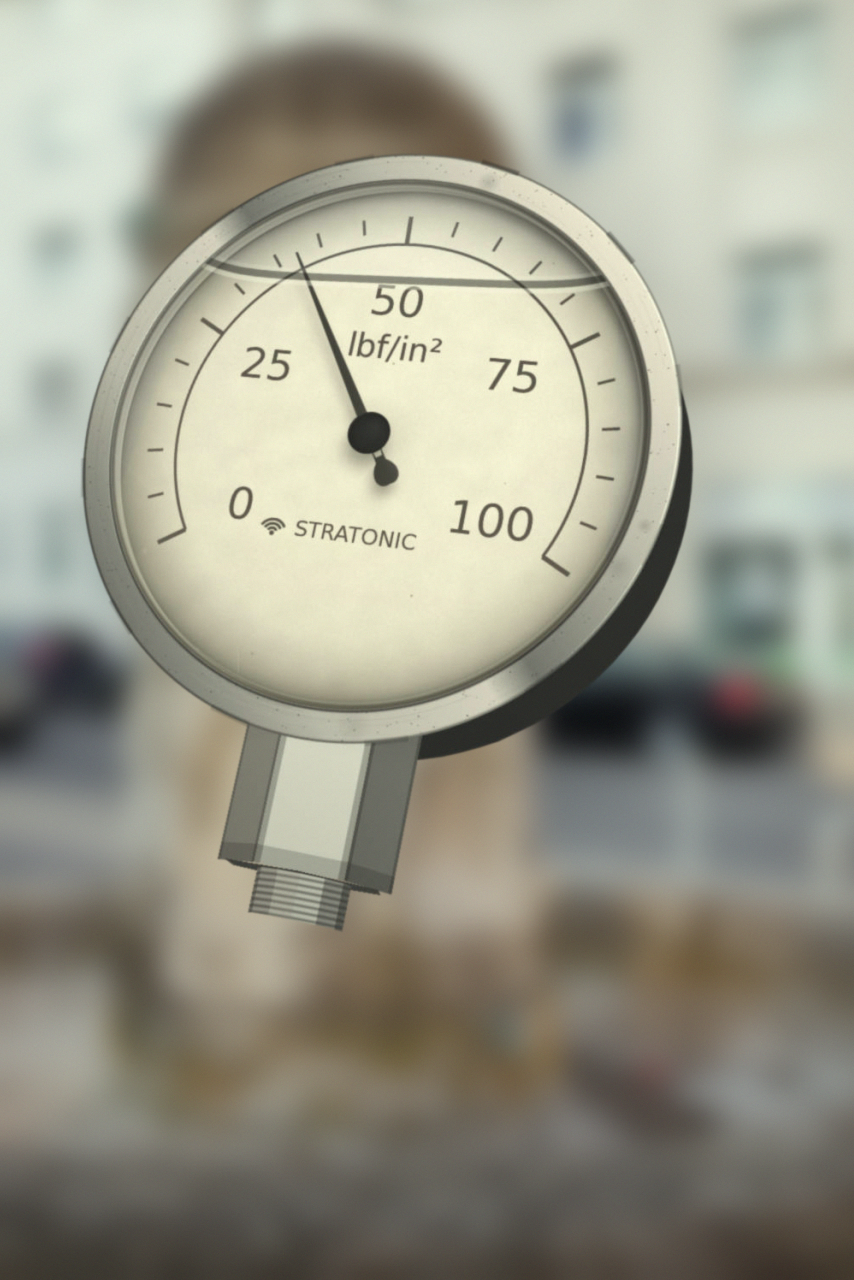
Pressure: 37.5 psi
